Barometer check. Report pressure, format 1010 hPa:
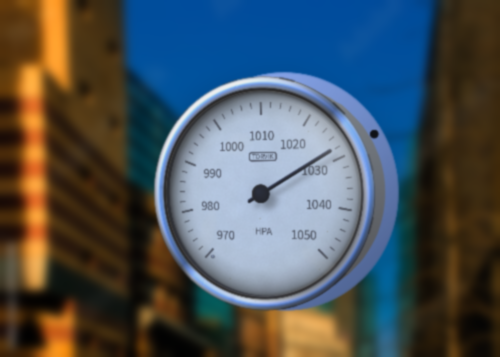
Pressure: 1028 hPa
